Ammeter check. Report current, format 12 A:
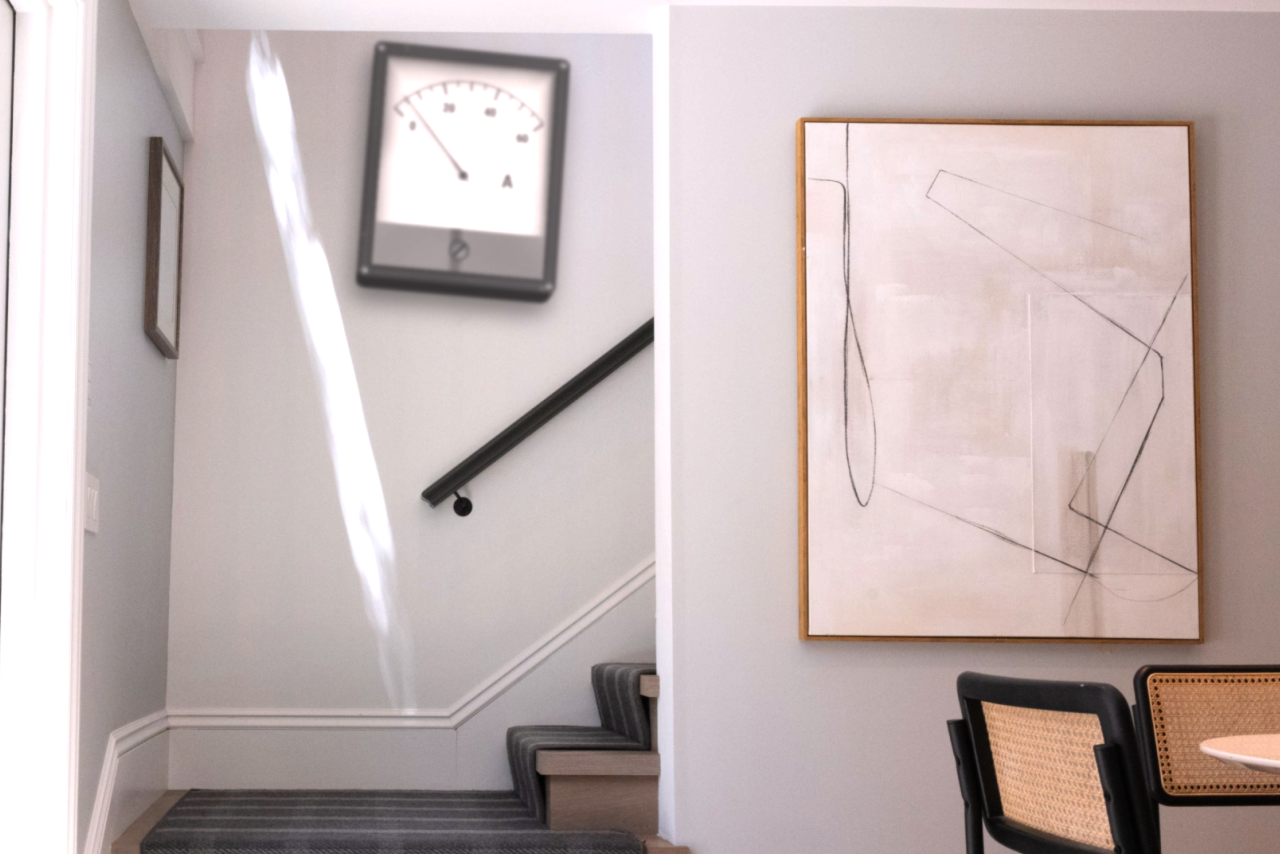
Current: 5 A
